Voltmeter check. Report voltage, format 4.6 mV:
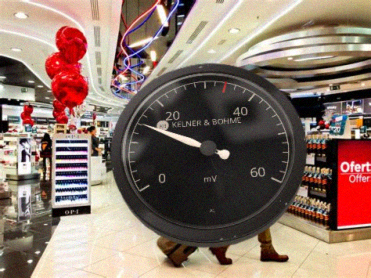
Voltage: 14 mV
